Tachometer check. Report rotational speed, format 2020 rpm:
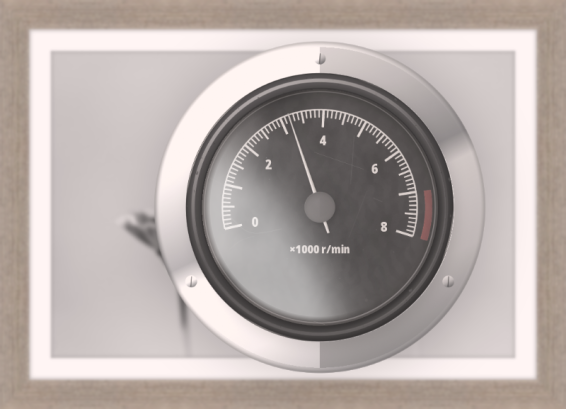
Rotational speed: 3200 rpm
